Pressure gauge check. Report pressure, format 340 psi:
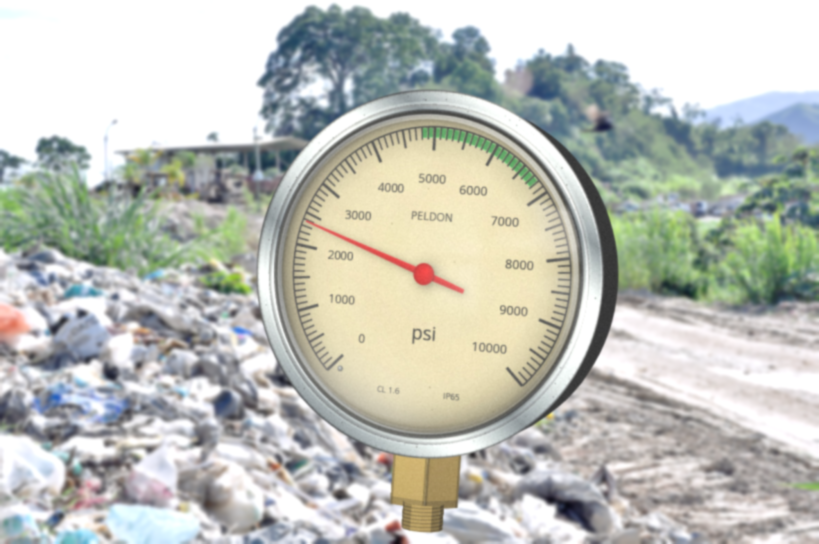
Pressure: 2400 psi
